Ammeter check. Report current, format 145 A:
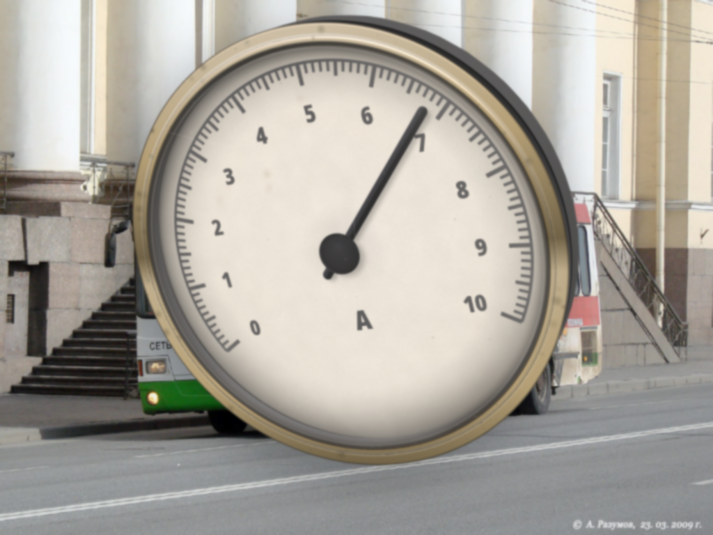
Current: 6.8 A
